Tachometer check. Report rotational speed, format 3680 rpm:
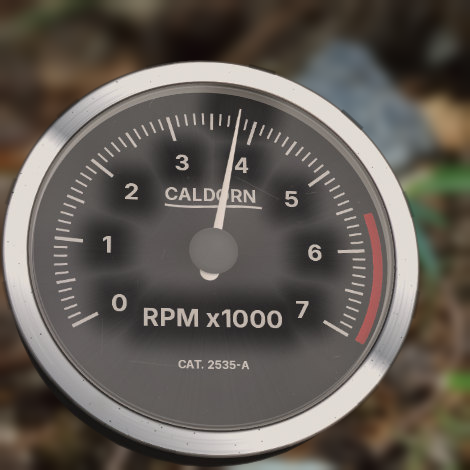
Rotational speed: 3800 rpm
